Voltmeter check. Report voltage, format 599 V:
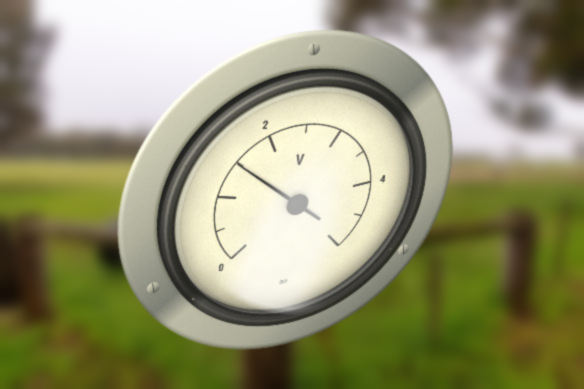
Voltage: 1.5 V
